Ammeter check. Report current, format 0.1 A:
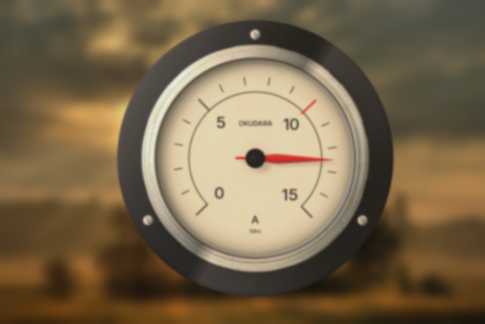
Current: 12.5 A
